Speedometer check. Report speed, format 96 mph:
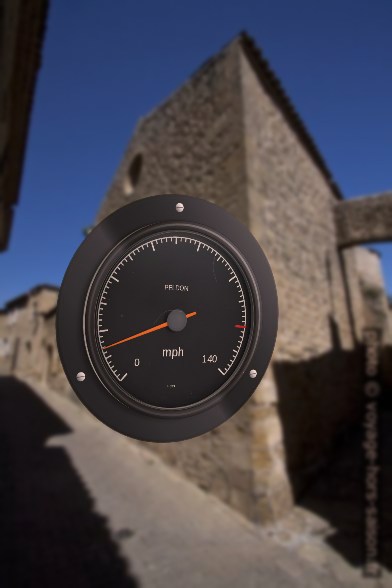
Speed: 14 mph
